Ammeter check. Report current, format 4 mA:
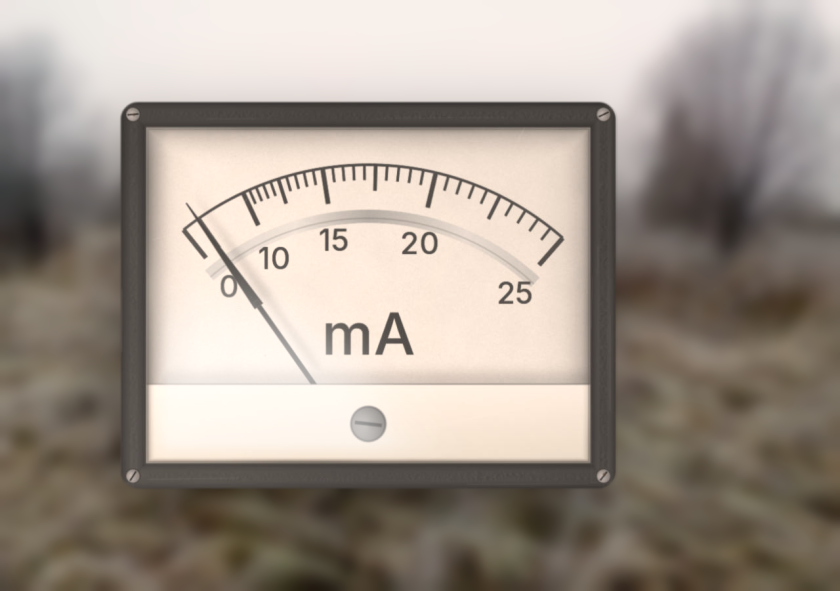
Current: 5 mA
